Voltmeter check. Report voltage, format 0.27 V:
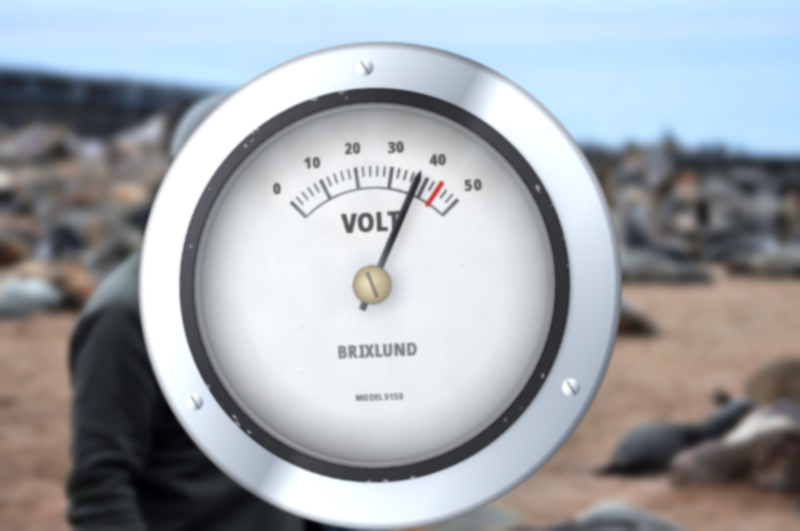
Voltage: 38 V
